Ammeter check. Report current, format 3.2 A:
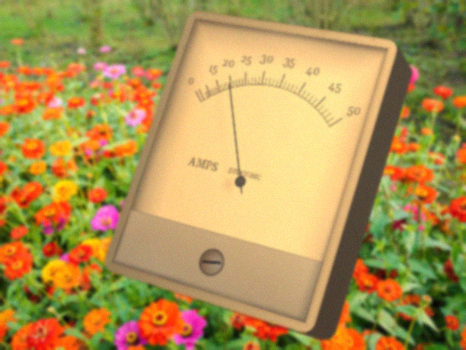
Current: 20 A
